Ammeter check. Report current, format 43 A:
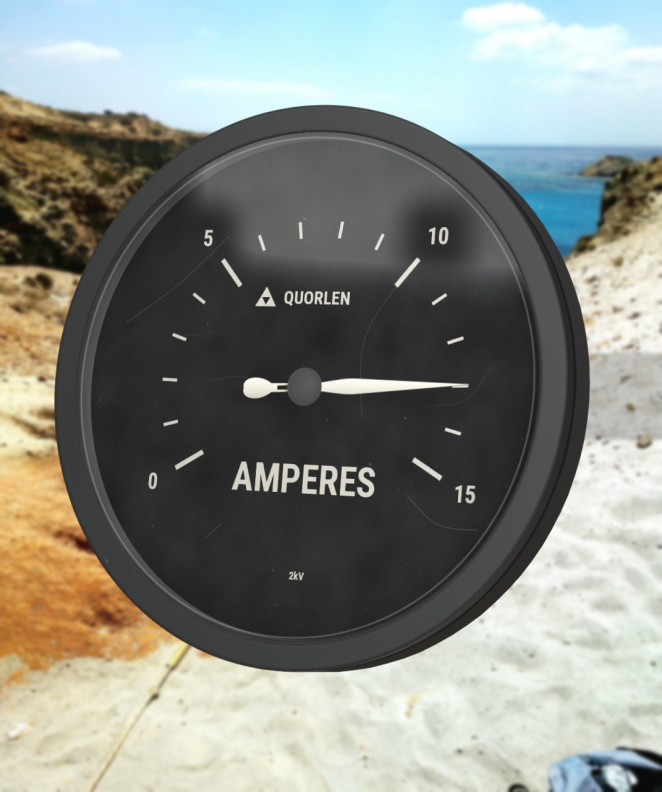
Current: 13 A
